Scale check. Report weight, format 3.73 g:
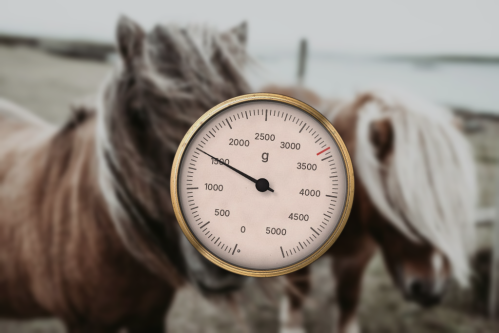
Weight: 1500 g
